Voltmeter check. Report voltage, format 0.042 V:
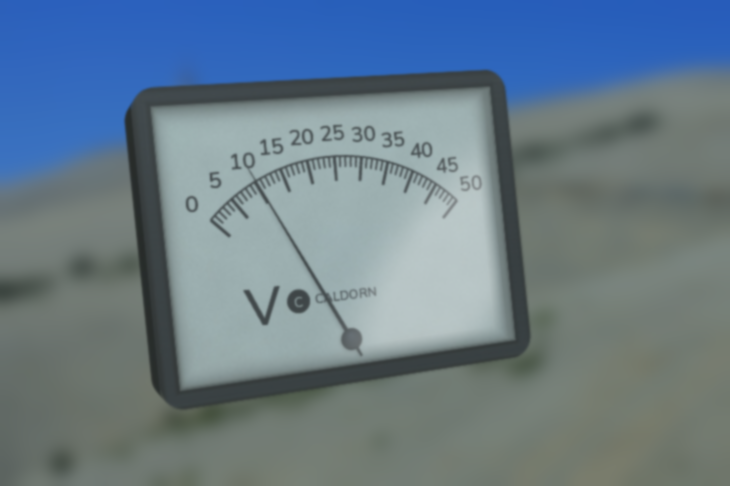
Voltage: 10 V
